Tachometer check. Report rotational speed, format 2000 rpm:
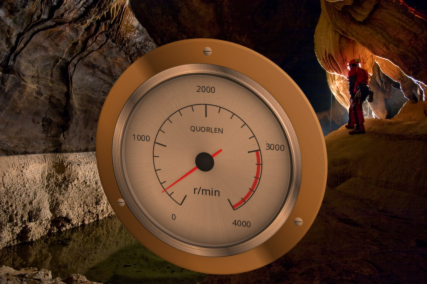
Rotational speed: 300 rpm
